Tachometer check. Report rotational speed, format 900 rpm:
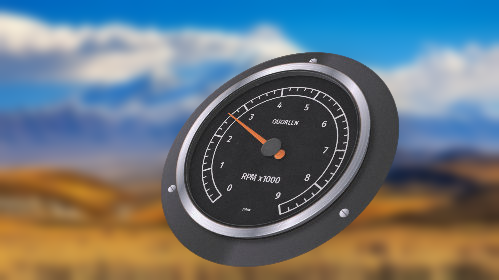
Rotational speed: 2600 rpm
